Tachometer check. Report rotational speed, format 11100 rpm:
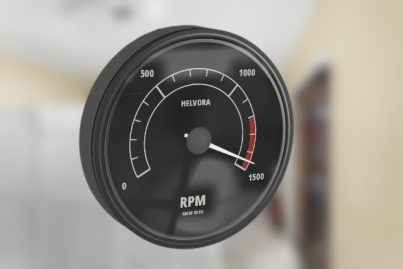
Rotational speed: 1450 rpm
